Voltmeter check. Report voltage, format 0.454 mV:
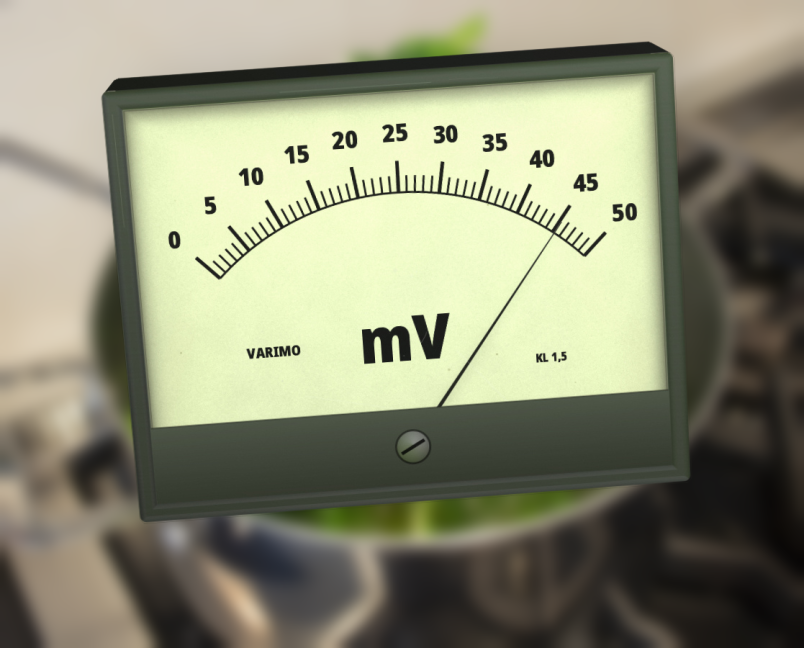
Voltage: 45 mV
